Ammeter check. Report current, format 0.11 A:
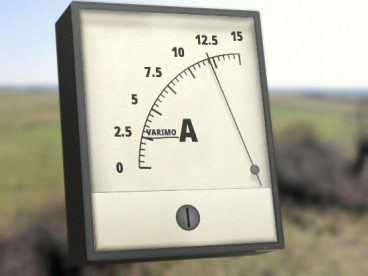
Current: 12 A
